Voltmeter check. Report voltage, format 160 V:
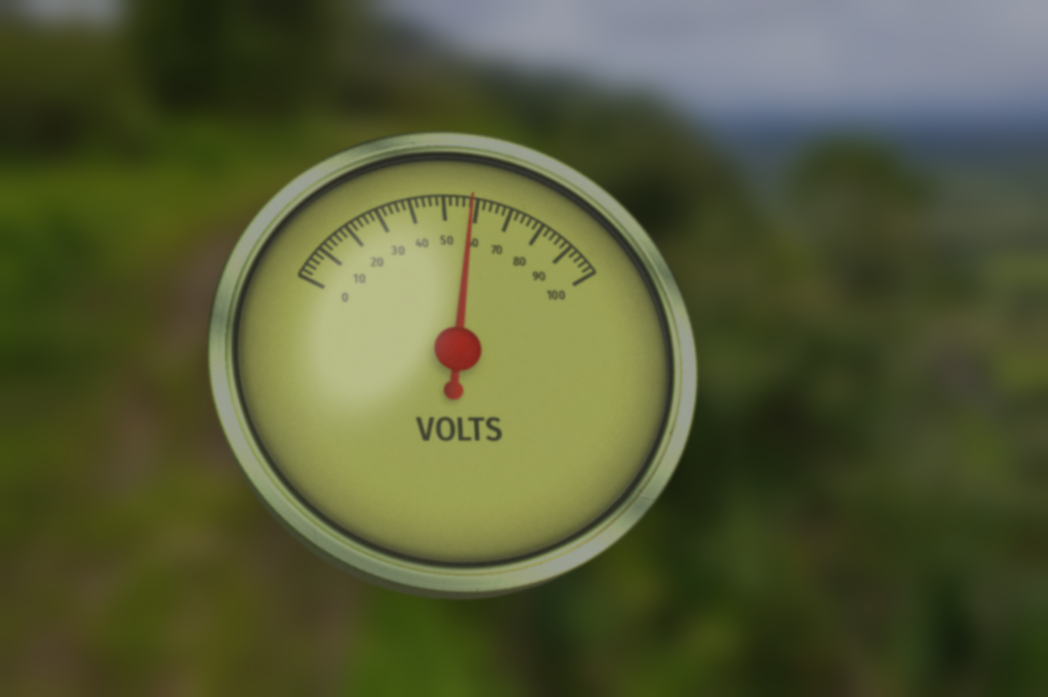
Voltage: 58 V
